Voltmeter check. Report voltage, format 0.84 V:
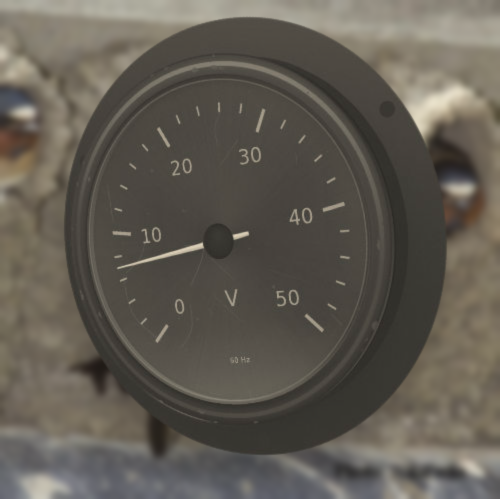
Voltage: 7 V
